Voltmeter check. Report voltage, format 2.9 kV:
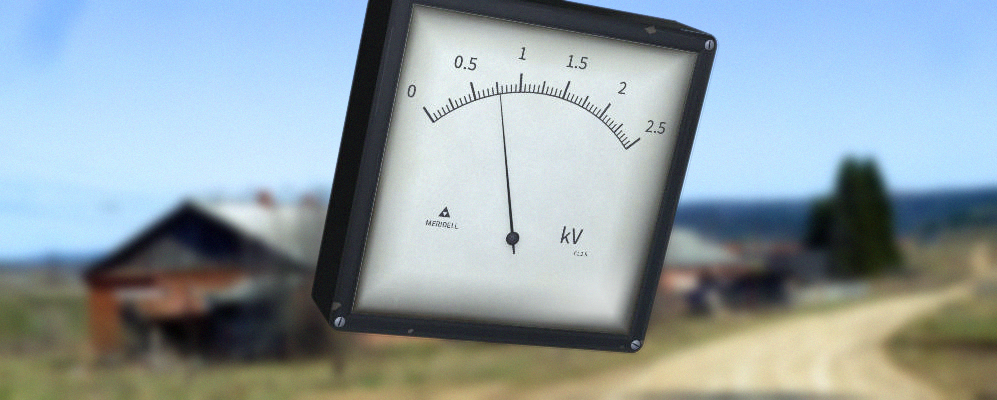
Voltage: 0.75 kV
